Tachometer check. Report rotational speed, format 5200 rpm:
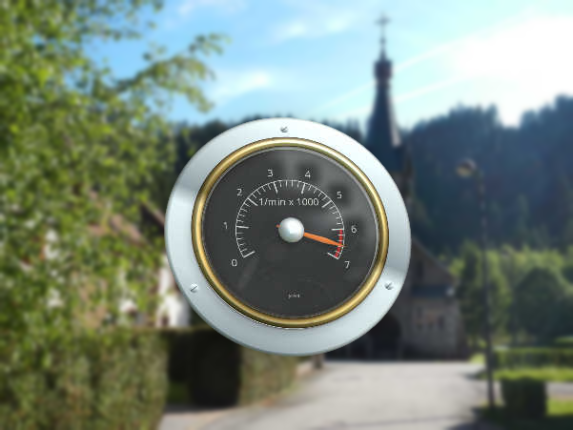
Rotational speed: 6600 rpm
